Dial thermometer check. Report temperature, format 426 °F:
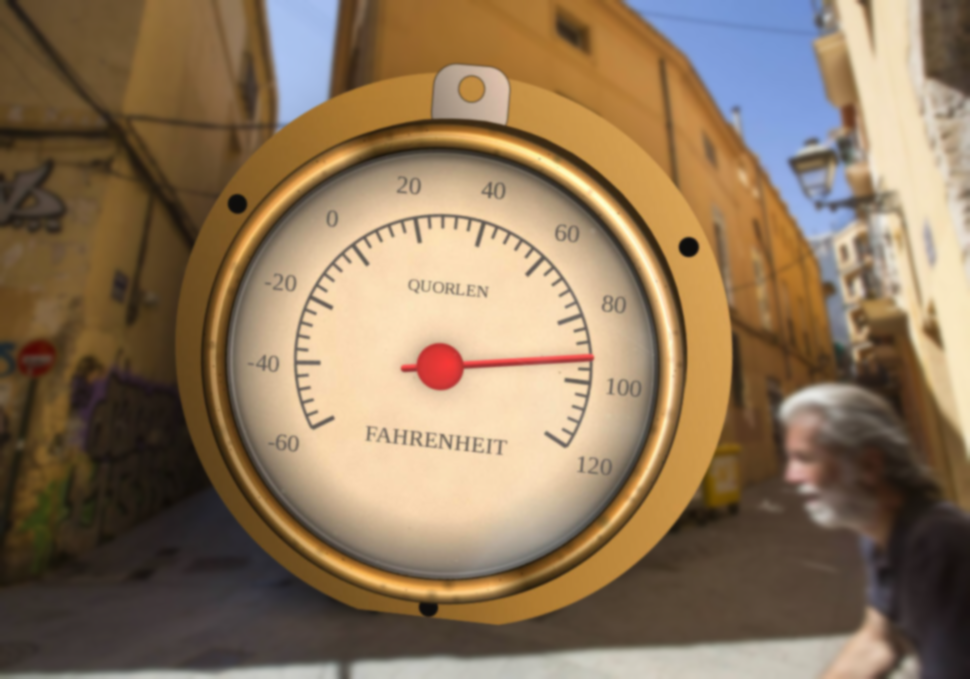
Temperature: 92 °F
